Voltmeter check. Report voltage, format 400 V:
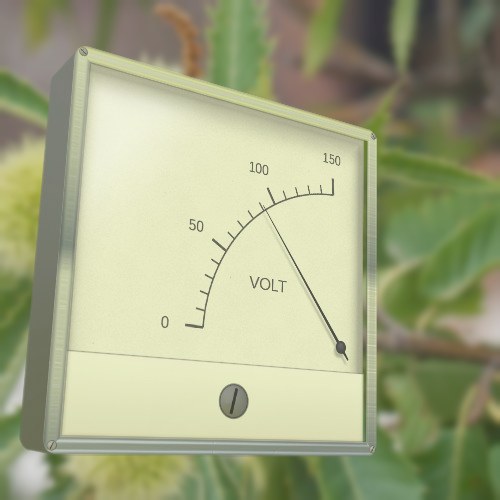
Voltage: 90 V
